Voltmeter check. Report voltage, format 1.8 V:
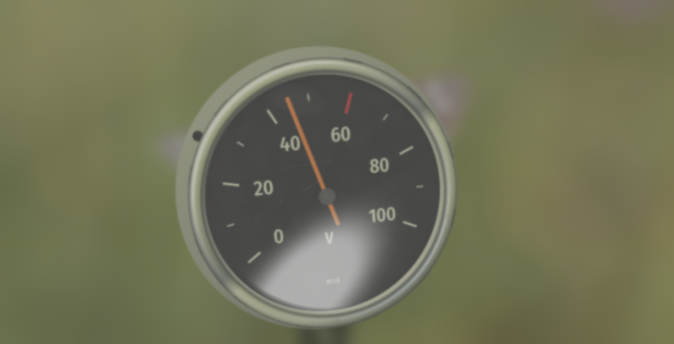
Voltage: 45 V
